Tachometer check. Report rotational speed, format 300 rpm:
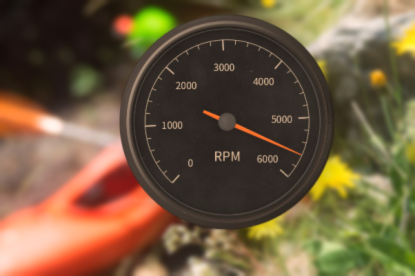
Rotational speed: 5600 rpm
